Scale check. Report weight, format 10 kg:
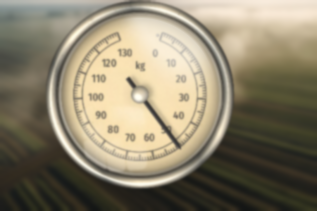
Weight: 50 kg
